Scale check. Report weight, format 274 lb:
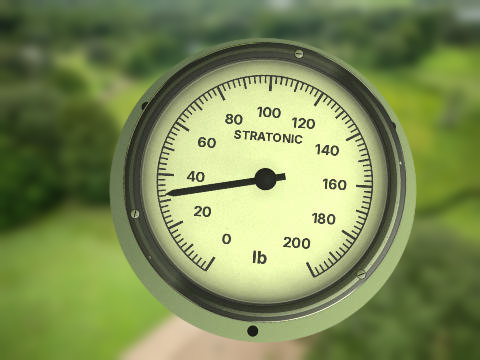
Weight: 32 lb
